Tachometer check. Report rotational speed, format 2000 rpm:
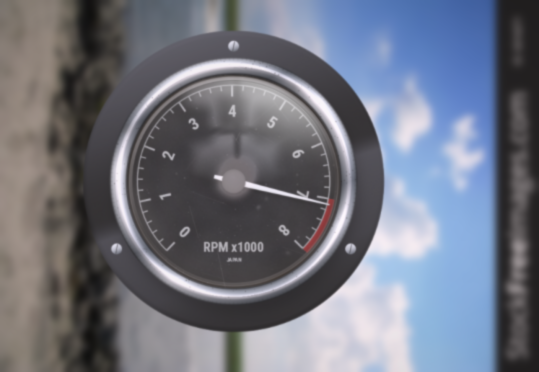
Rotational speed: 7100 rpm
